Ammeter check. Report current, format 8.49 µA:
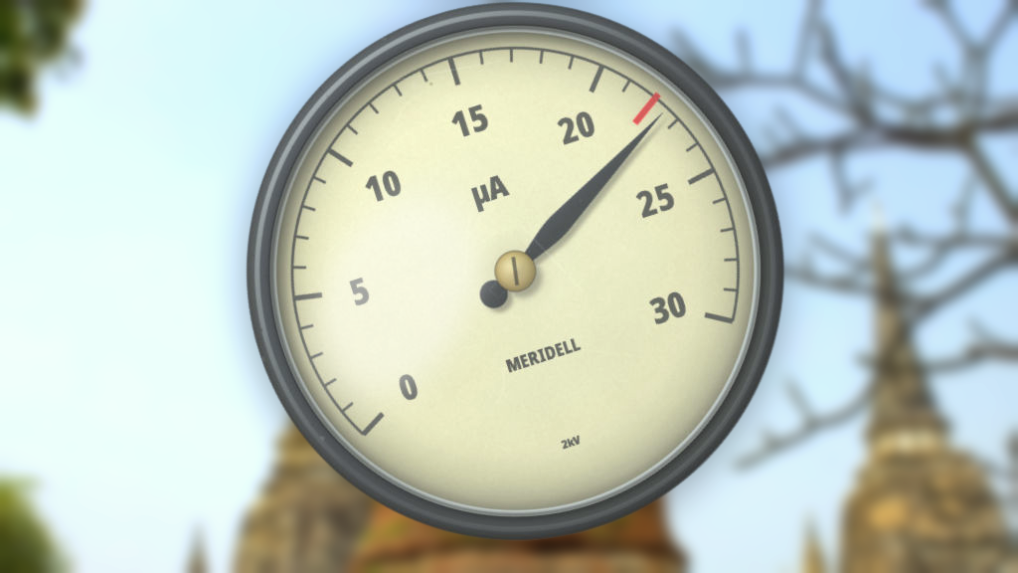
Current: 22.5 µA
